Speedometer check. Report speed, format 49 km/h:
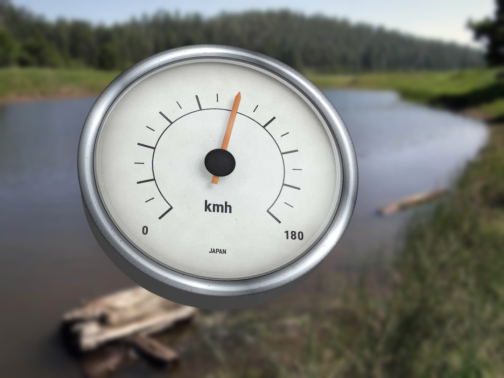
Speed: 100 km/h
